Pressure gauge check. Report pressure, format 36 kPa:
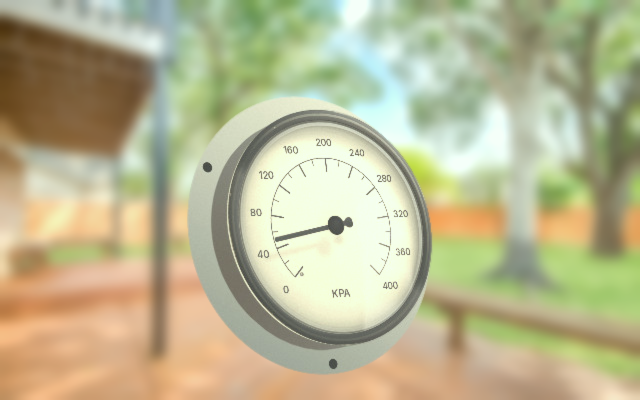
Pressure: 50 kPa
